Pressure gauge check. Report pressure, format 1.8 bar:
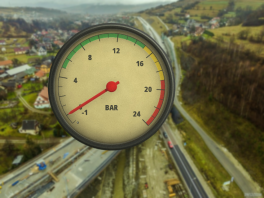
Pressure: 0 bar
